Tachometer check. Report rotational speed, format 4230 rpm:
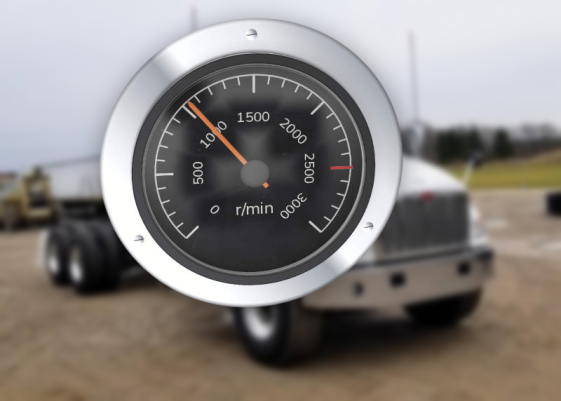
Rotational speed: 1050 rpm
